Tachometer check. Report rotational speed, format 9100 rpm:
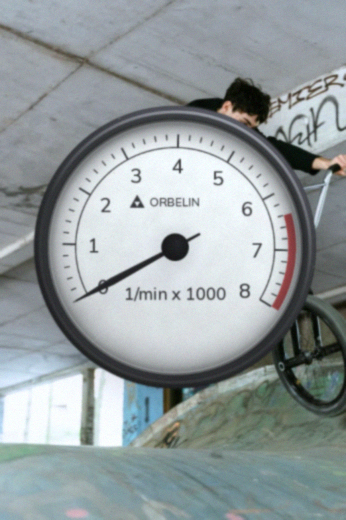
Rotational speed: 0 rpm
